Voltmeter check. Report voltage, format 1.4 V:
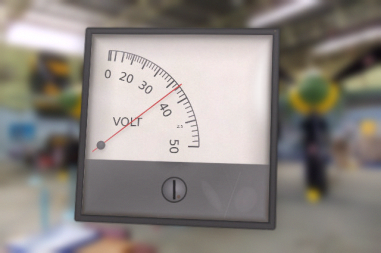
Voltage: 37 V
